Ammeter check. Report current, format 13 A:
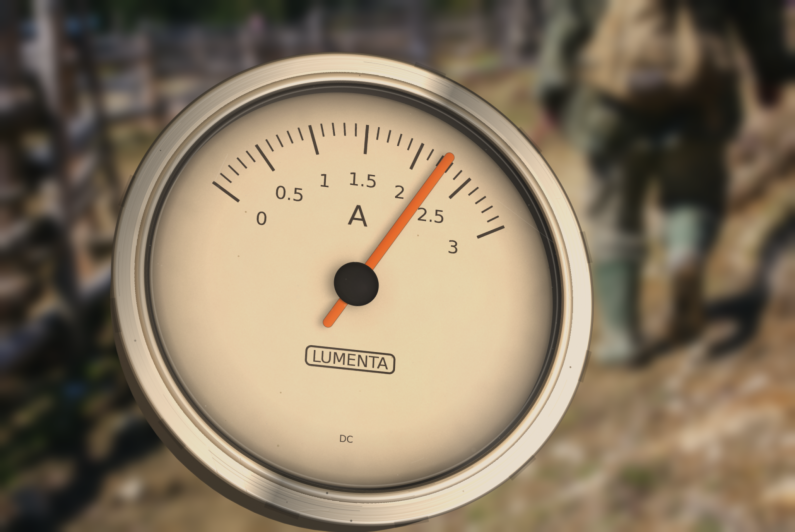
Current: 2.25 A
